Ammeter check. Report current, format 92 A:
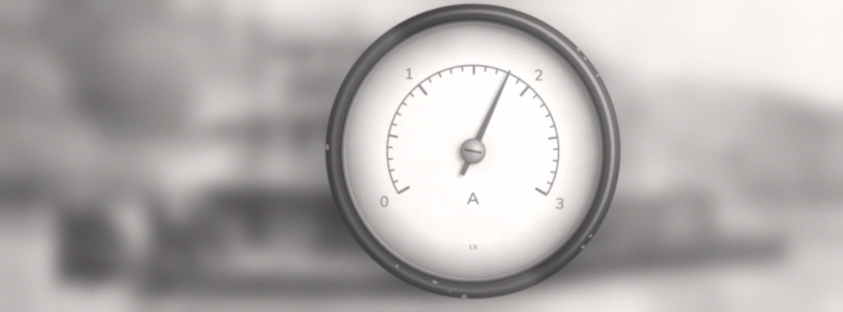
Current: 1.8 A
